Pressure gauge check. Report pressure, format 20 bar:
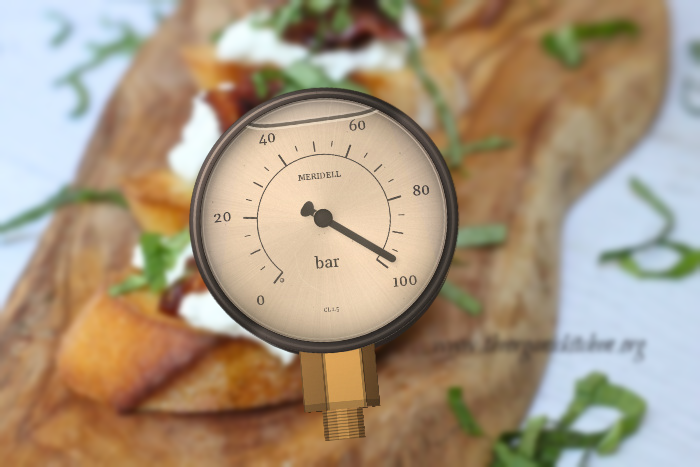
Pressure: 97.5 bar
